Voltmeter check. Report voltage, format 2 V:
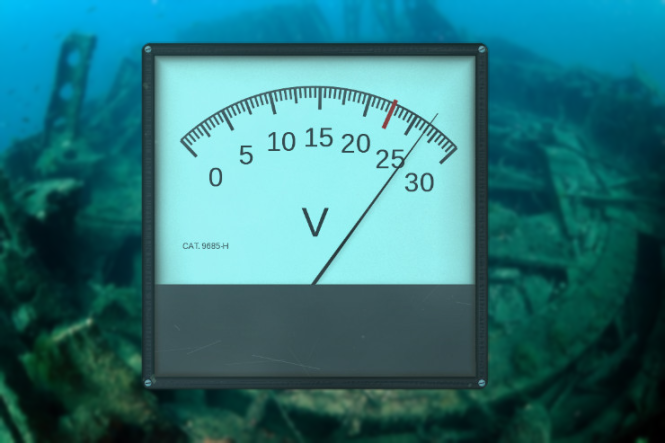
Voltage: 26.5 V
